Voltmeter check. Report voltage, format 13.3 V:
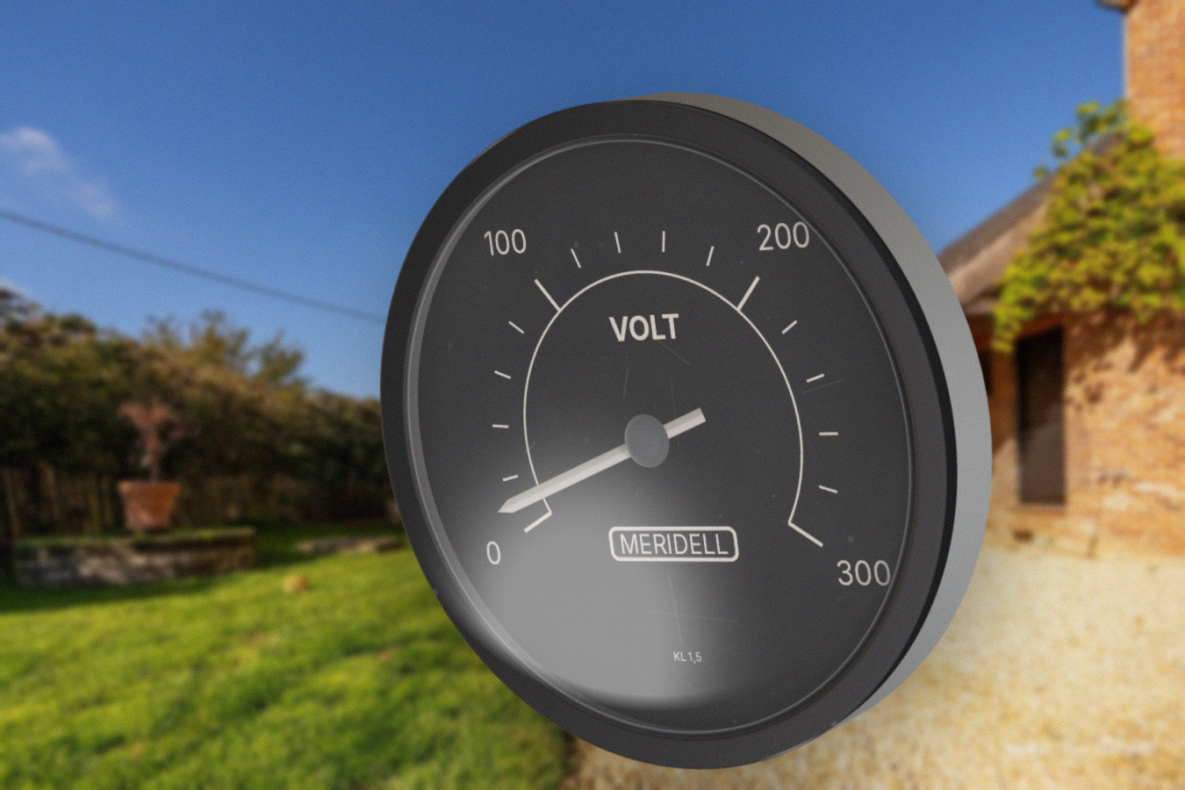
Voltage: 10 V
